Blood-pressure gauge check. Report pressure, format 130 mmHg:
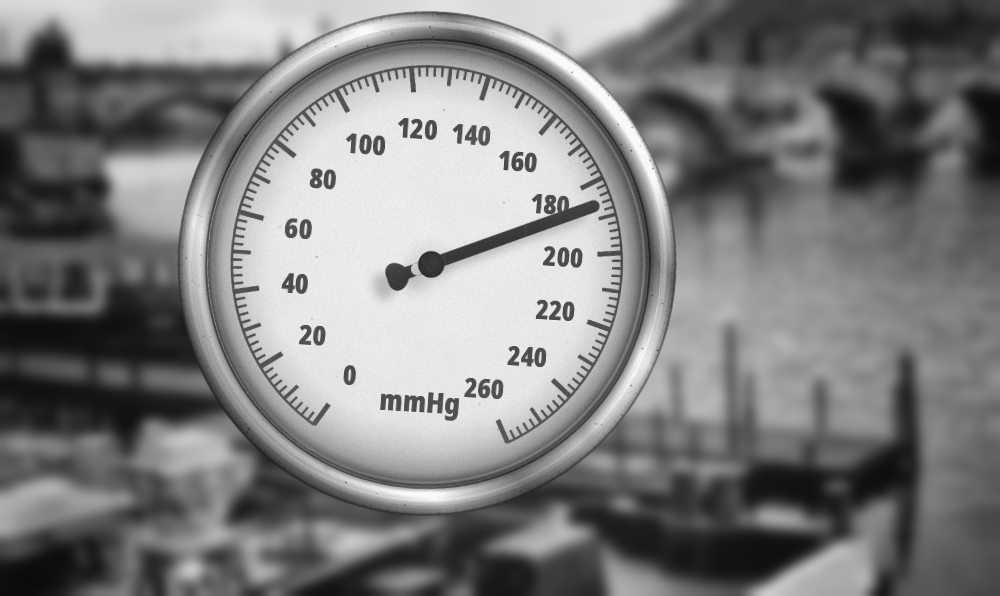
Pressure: 186 mmHg
